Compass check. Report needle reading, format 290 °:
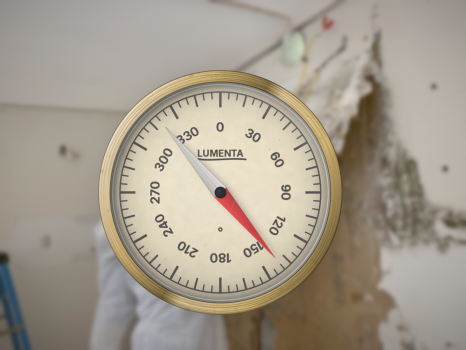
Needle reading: 140 °
